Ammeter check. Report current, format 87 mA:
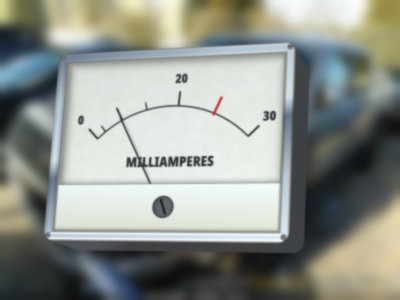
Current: 10 mA
